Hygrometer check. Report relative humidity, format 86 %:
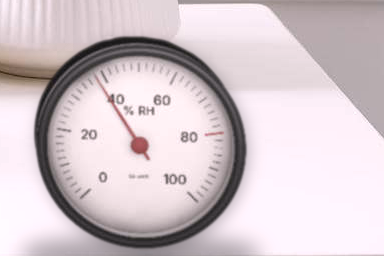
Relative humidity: 38 %
